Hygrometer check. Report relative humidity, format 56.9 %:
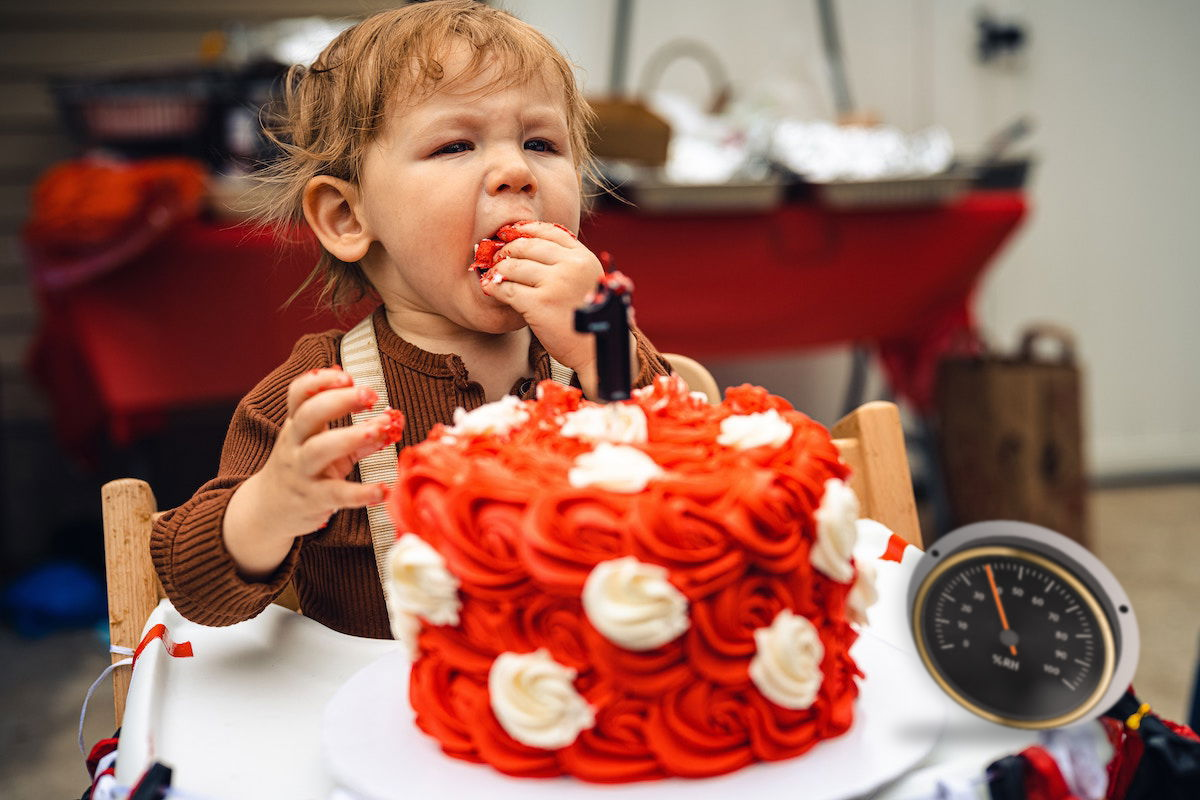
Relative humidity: 40 %
